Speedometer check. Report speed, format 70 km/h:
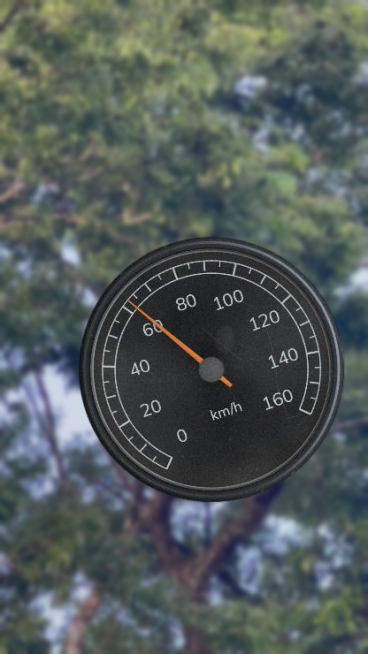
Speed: 62.5 km/h
